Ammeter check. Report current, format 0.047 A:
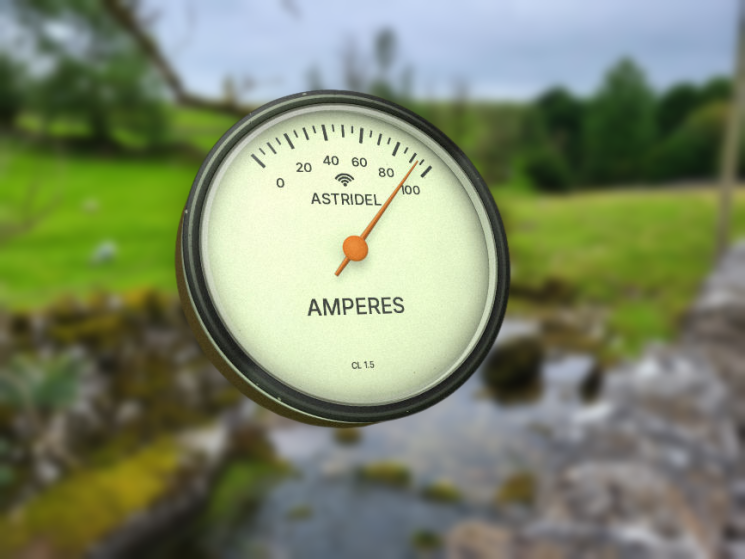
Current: 92.5 A
